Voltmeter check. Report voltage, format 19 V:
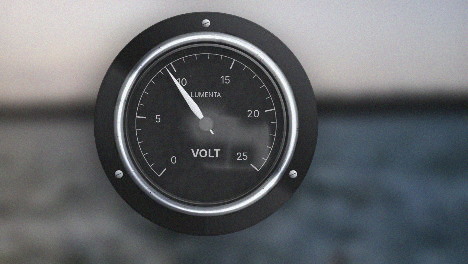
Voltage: 9.5 V
